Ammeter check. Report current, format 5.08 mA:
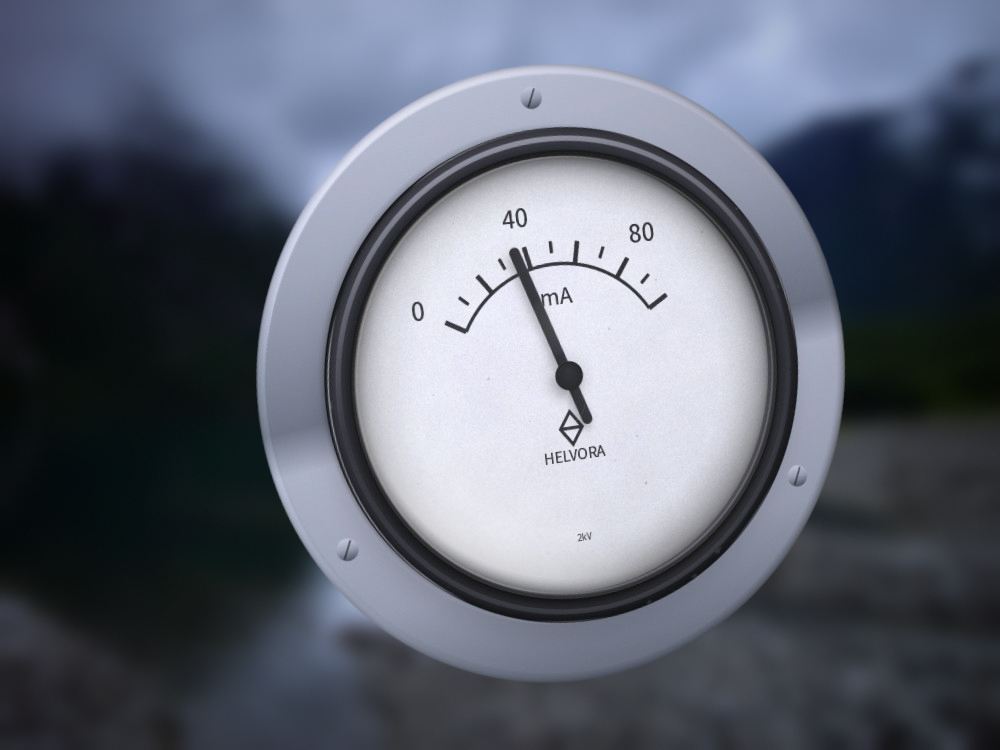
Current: 35 mA
